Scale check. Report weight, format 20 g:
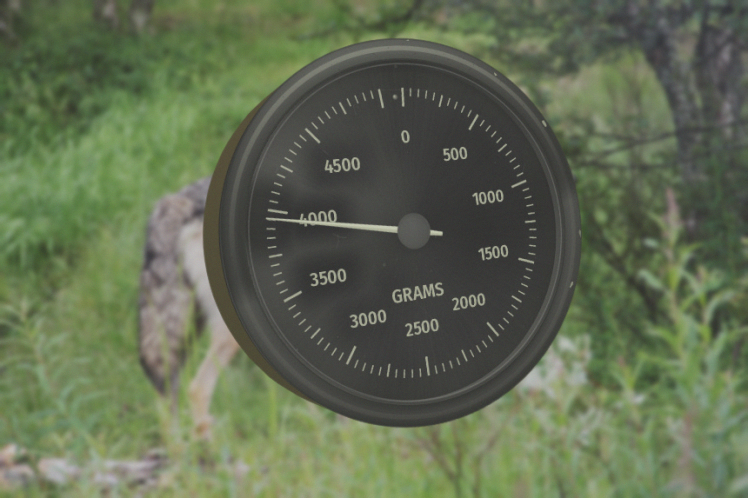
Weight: 3950 g
